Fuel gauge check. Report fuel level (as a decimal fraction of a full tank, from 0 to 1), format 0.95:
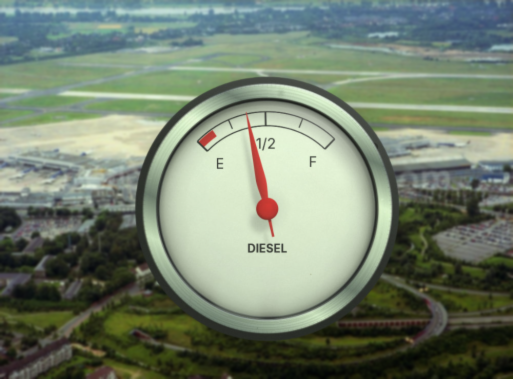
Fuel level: 0.375
